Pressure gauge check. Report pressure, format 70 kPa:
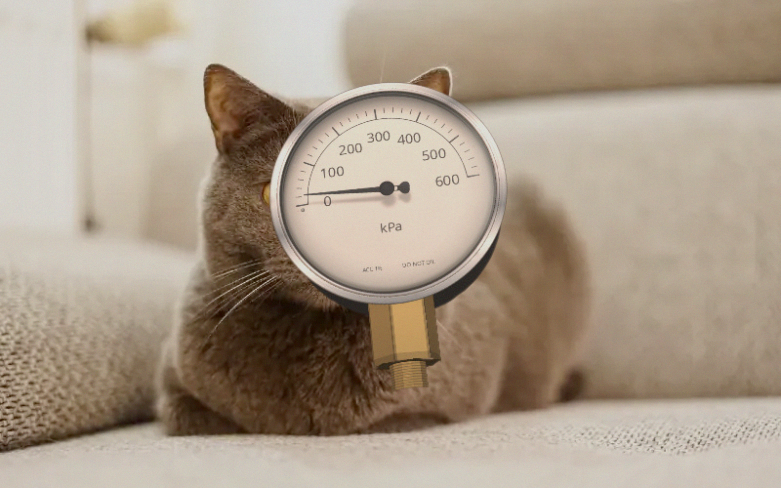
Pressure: 20 kPa
